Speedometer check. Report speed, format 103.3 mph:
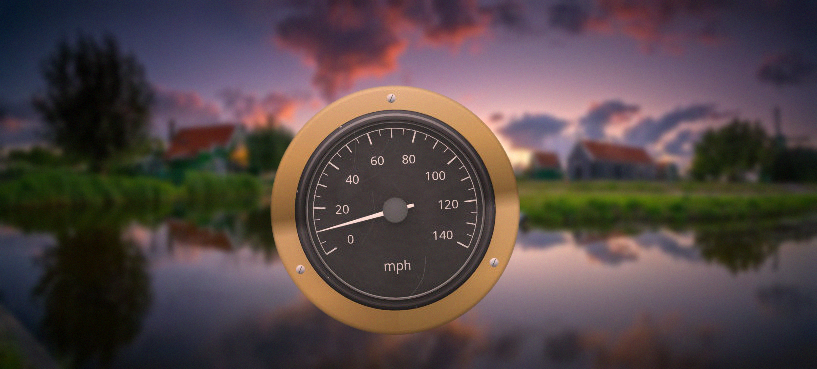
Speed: 10 mph
